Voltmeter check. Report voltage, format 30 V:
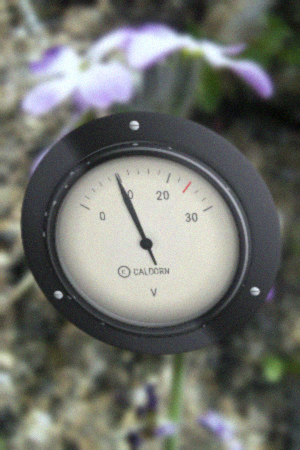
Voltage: 10 V
